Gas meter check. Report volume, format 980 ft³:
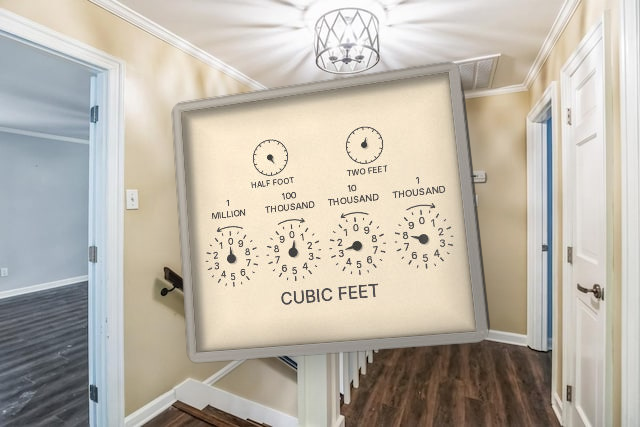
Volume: 2800 ft³
